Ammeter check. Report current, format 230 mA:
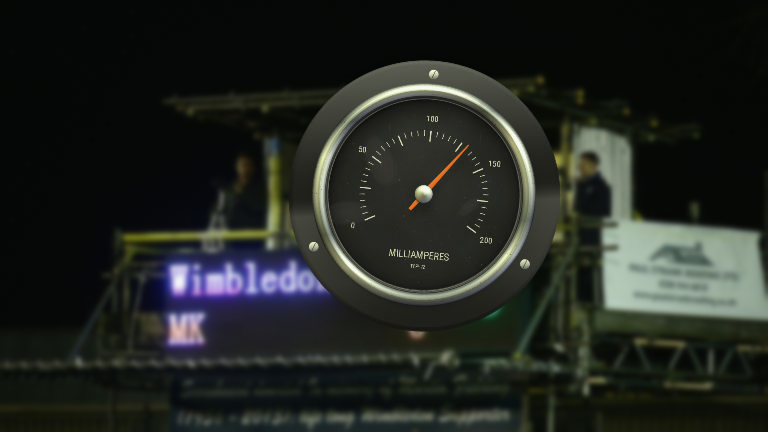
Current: 130 mA
